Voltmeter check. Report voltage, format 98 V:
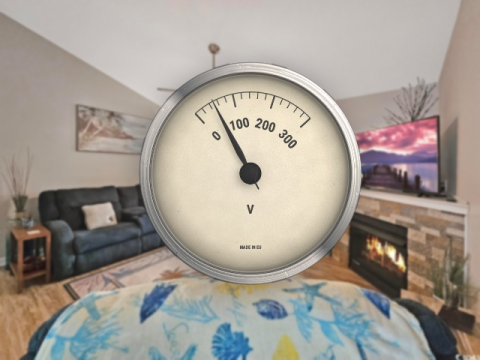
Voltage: 50 V
